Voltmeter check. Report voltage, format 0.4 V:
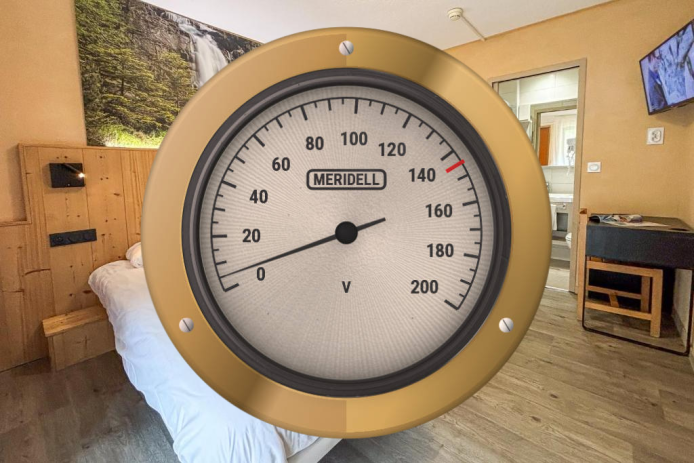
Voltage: 5 V
